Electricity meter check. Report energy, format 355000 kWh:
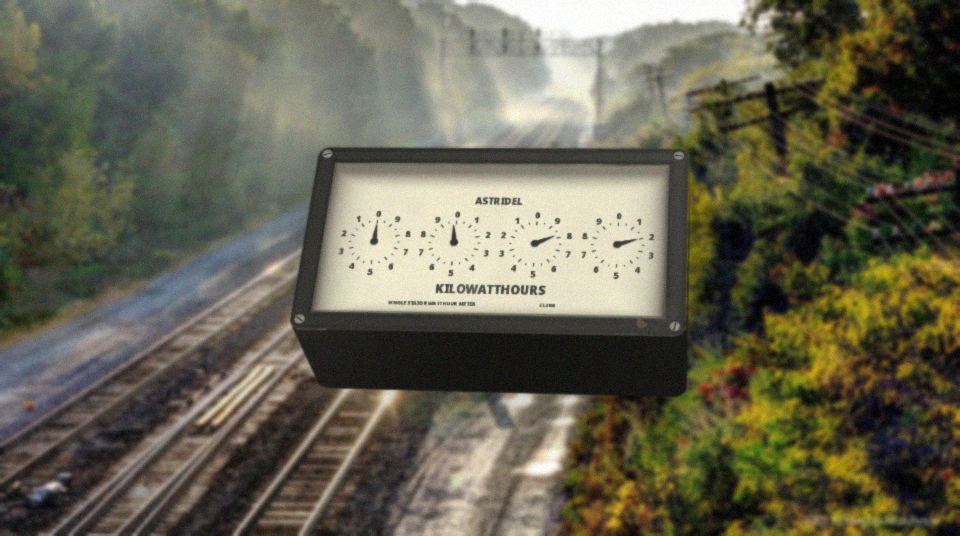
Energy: 9982 kWh
